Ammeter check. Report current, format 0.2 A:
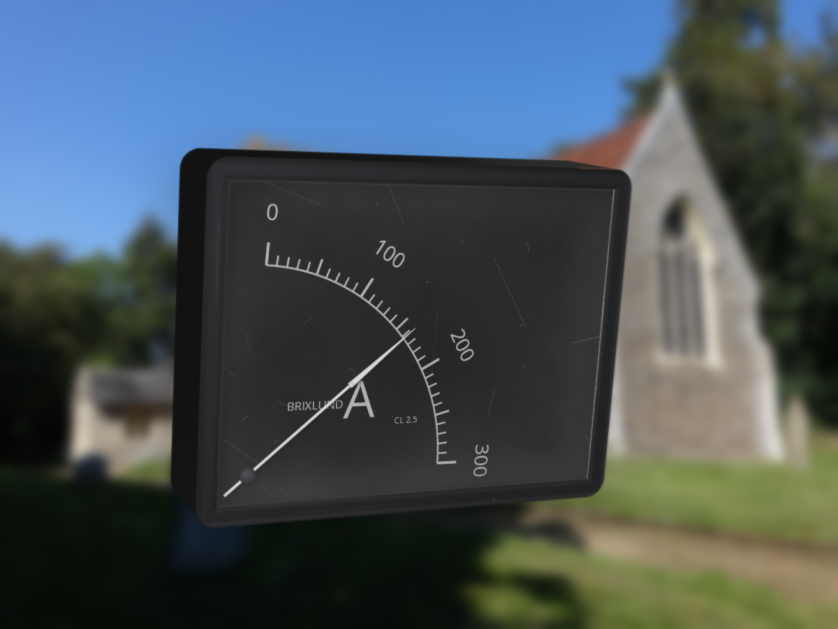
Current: 160 A
